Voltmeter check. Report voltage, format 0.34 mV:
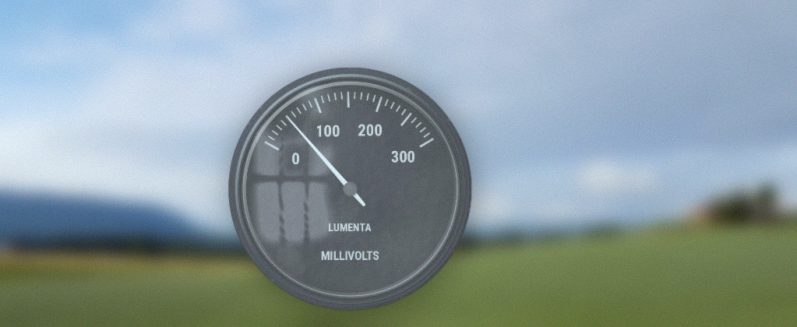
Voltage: 50 mV
